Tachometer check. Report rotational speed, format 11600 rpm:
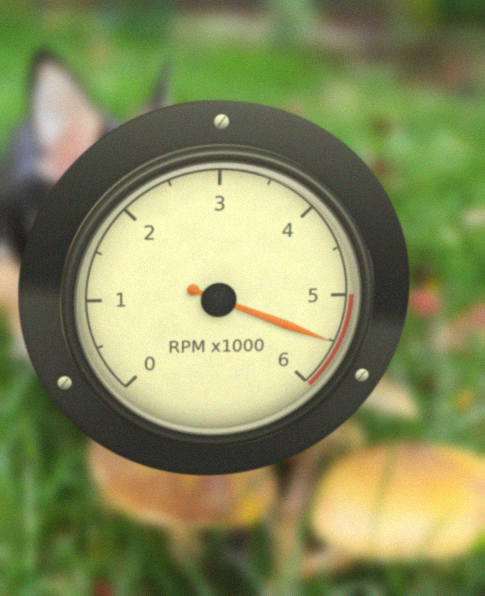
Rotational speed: 5500 rpm
